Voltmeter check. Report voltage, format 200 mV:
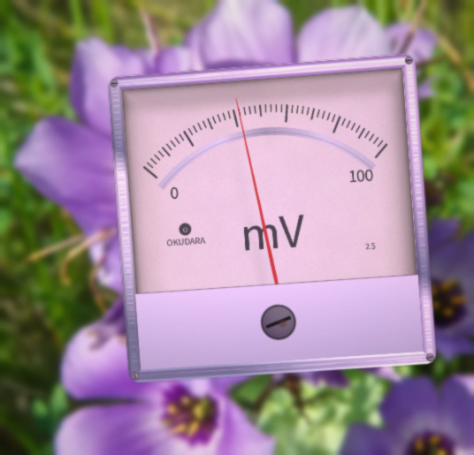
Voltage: 42 mV
